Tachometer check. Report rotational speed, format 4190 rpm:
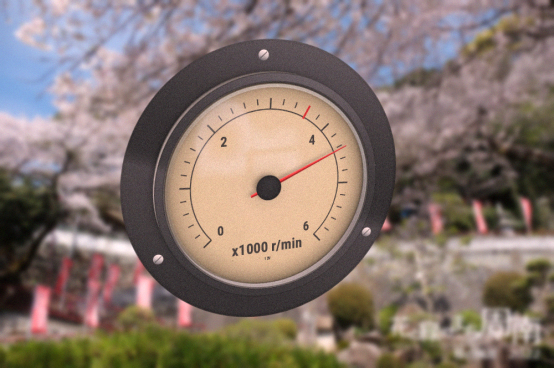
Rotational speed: 4400 rpm
